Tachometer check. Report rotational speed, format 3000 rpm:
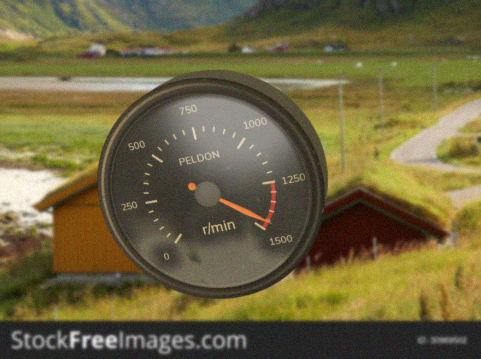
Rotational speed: 1450 rpm
